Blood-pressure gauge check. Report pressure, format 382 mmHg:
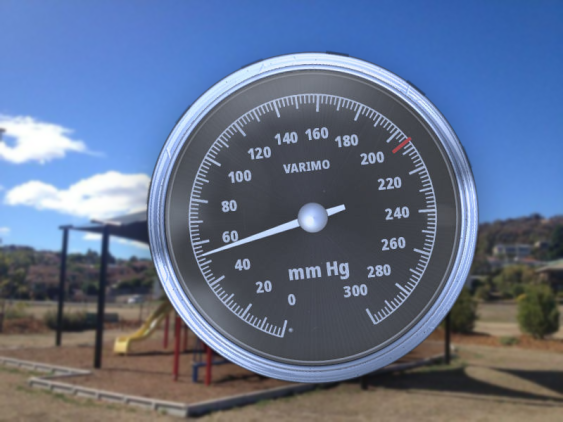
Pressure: 54 mmHg
